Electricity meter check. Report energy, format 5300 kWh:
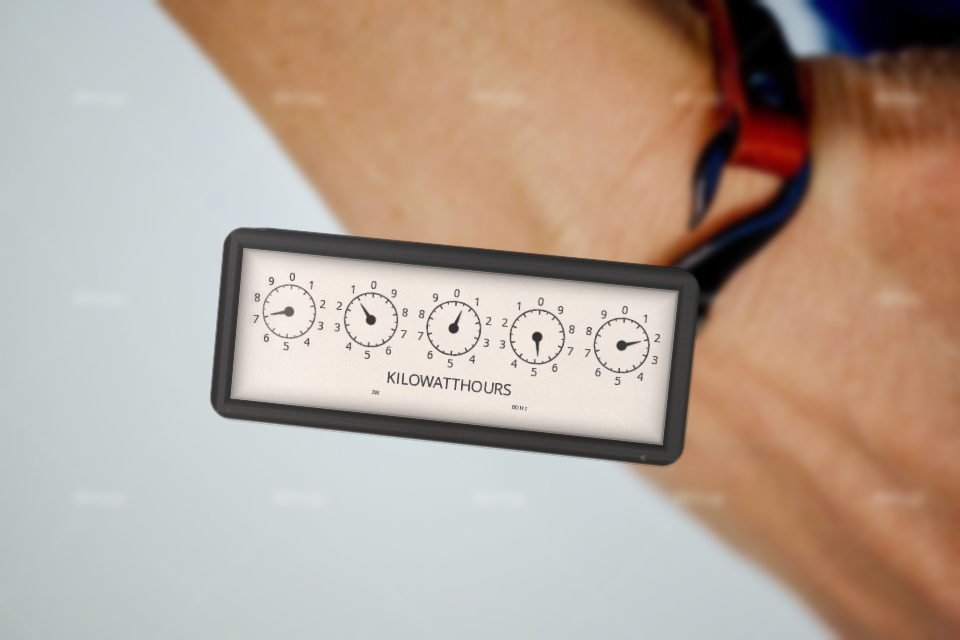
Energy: 71052 kWh
